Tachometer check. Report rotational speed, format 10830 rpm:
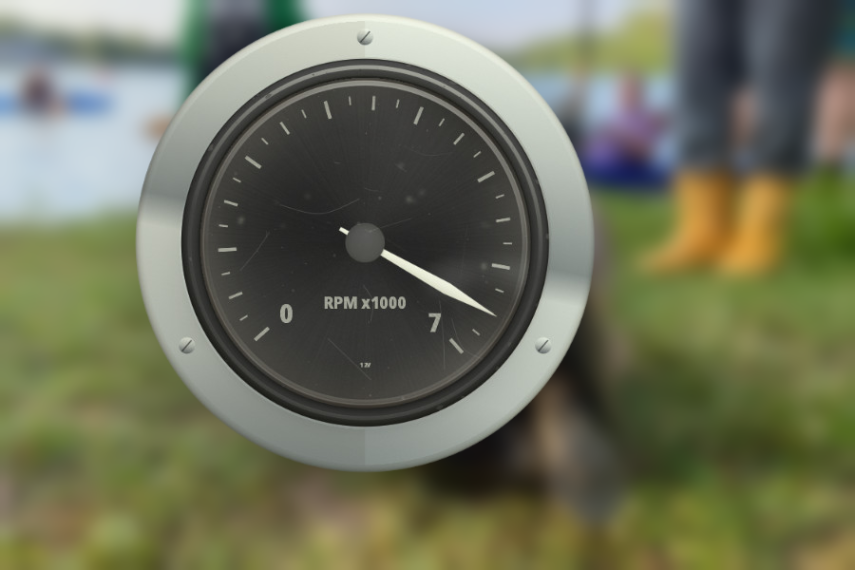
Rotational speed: 6500 rpm
